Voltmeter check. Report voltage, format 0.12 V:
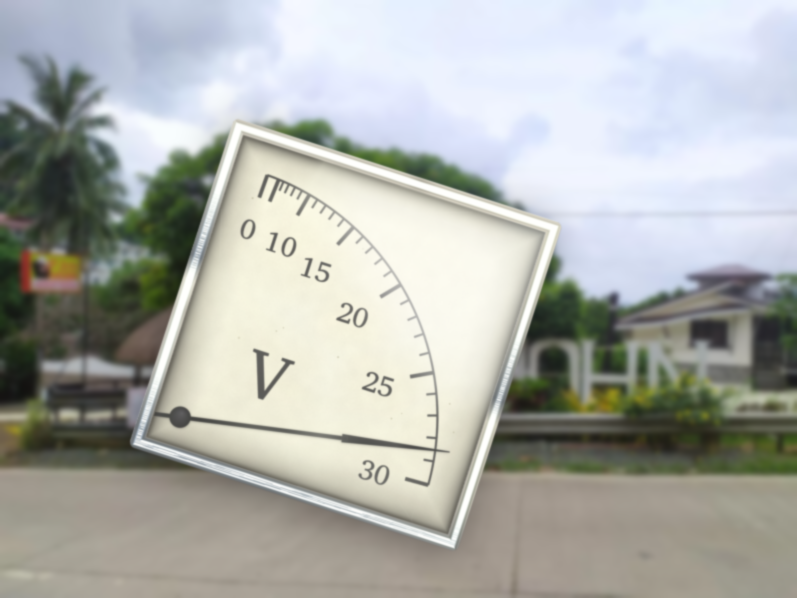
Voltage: 28.5 V
